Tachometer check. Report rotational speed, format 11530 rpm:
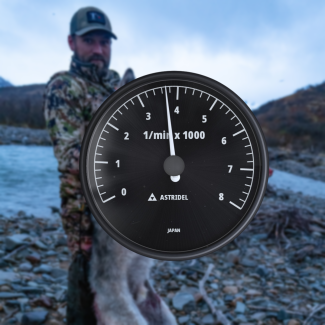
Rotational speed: 3700 rpm
